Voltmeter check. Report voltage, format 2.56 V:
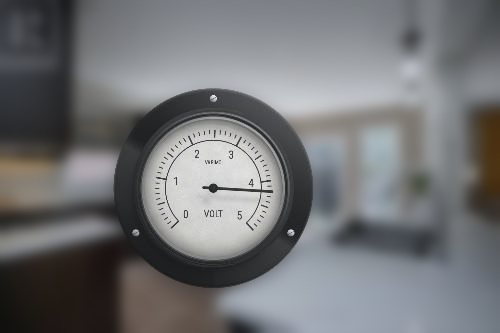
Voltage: 4.2 V
